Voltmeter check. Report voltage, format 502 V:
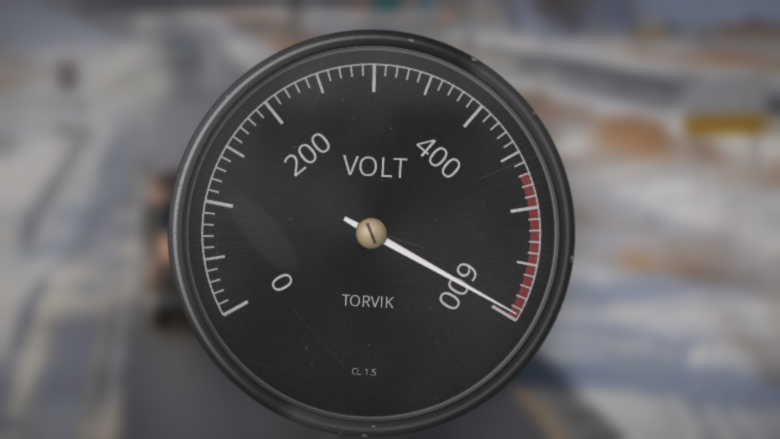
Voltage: 595 V
